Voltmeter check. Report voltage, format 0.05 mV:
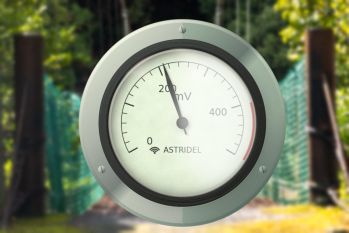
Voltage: 210 mV
